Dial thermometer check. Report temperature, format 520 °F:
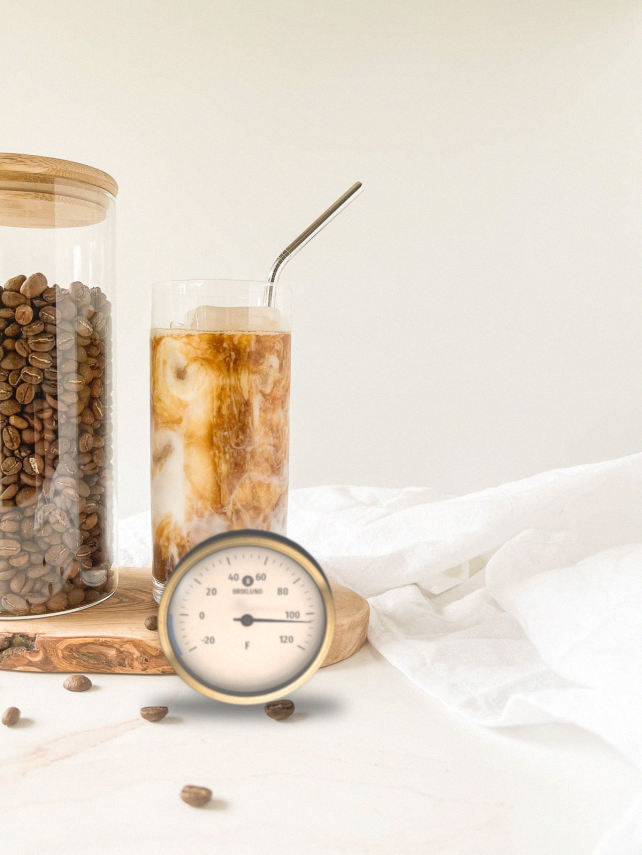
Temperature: 104 °F
